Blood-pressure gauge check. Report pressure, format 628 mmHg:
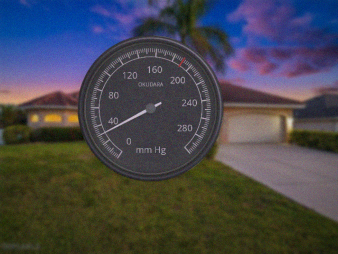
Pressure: 30 mmHg
